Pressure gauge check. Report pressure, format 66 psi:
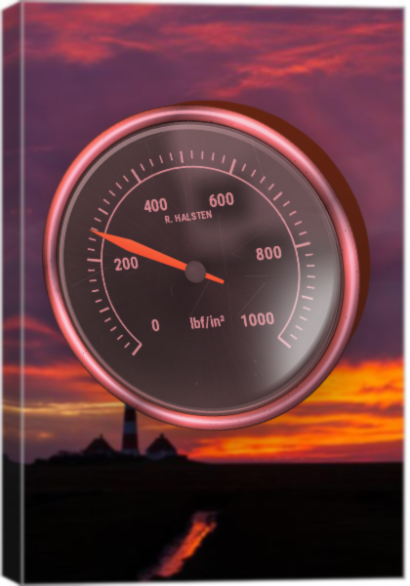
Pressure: 260 psi
